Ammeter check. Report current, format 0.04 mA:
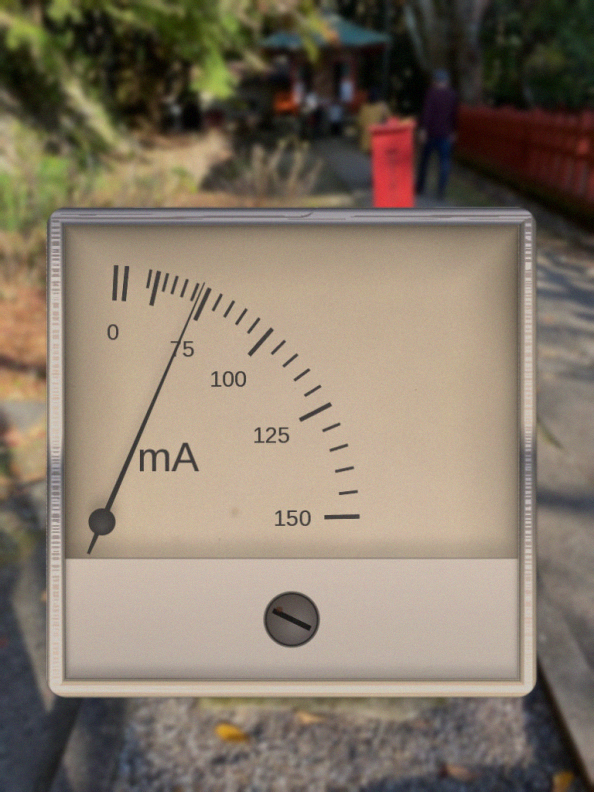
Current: 72.5 mA
